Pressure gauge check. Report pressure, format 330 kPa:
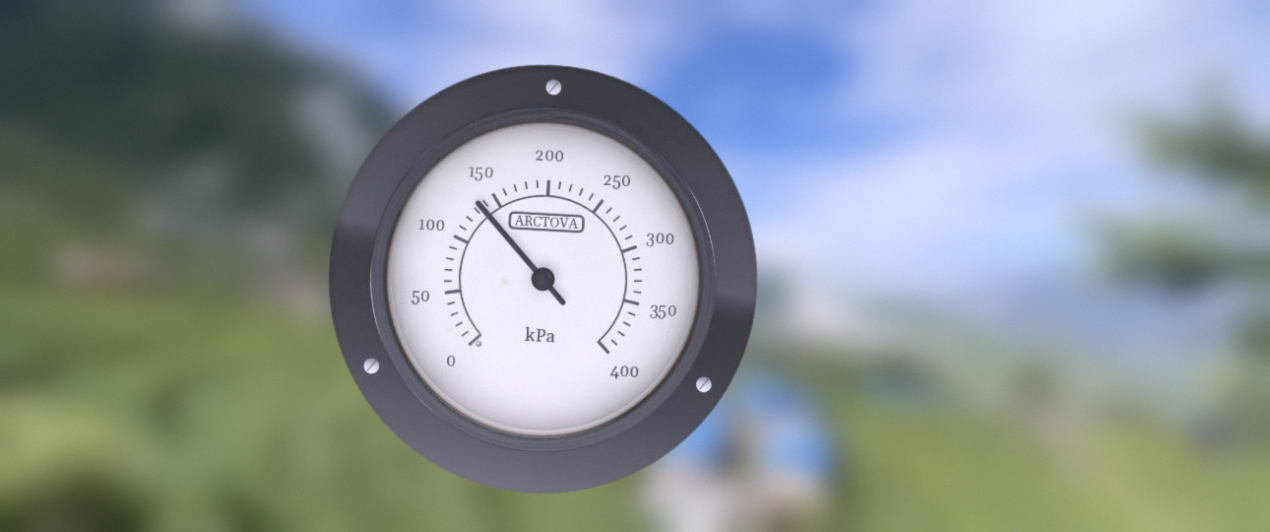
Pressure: 135 kPa
